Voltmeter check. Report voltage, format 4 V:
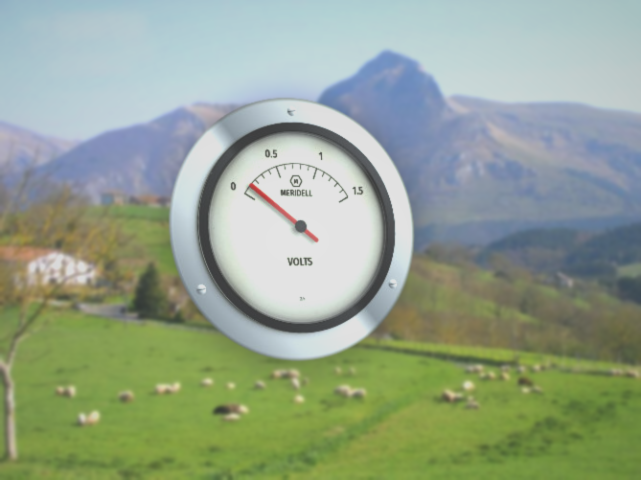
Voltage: 0.1 V
